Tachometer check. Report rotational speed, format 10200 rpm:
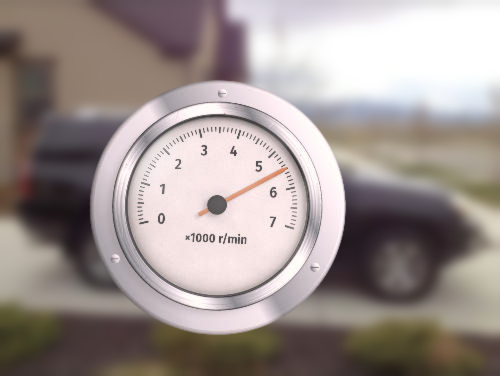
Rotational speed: 5500 rpm
